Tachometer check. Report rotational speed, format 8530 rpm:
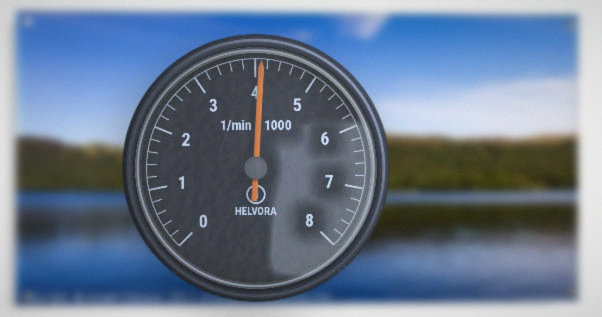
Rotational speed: 4100 rpm
